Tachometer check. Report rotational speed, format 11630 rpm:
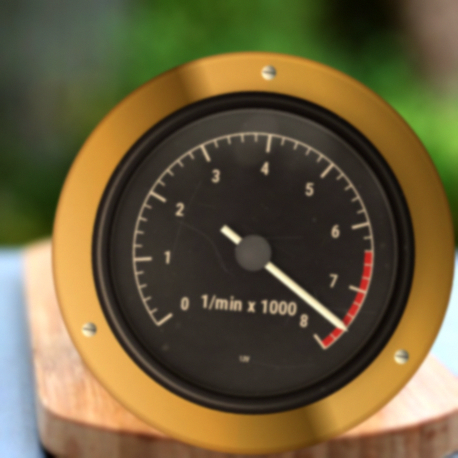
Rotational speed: 7600 rpm
